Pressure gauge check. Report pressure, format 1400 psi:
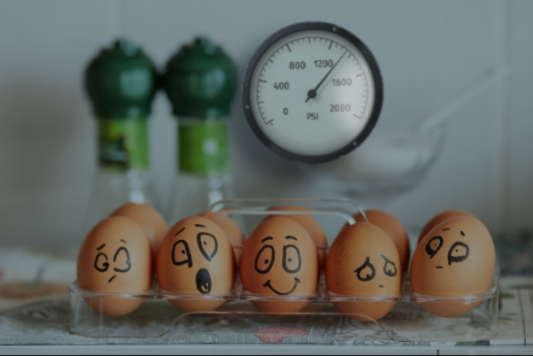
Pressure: 1350 psi
